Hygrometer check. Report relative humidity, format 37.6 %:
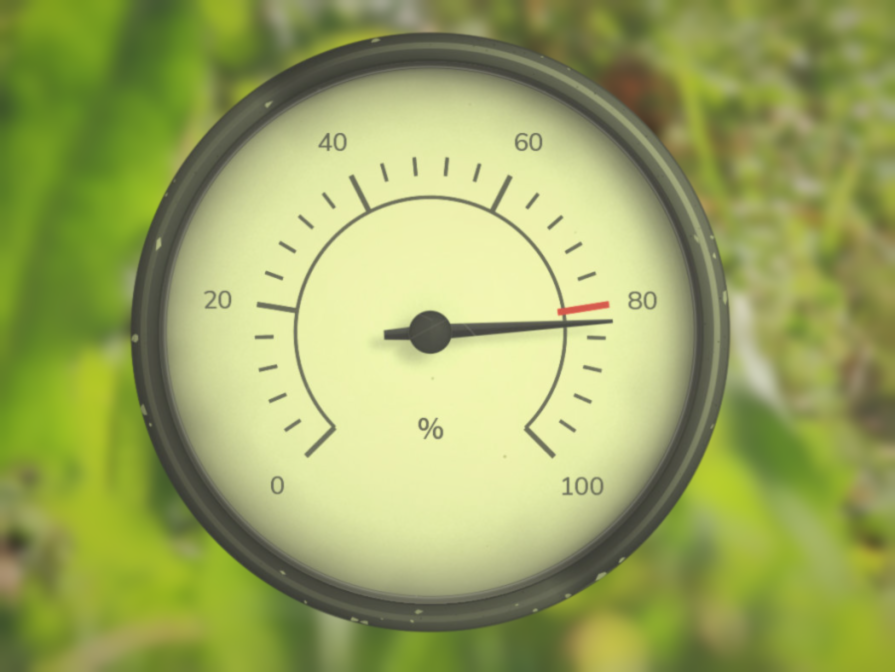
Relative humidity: 82 %
